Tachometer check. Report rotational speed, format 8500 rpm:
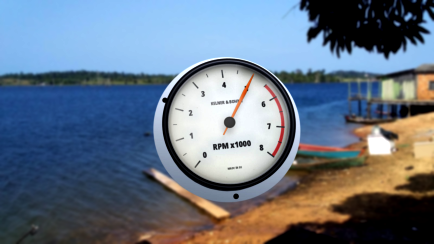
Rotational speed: 5000 rpm
